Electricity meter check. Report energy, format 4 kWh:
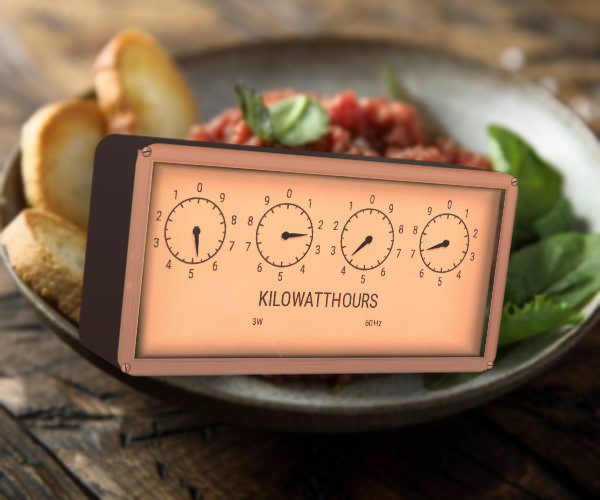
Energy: 5237 kWh
